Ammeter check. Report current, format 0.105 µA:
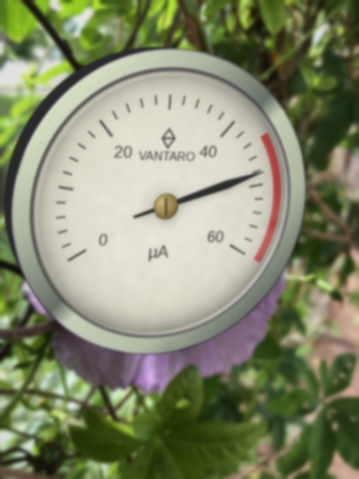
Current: 48 µA
